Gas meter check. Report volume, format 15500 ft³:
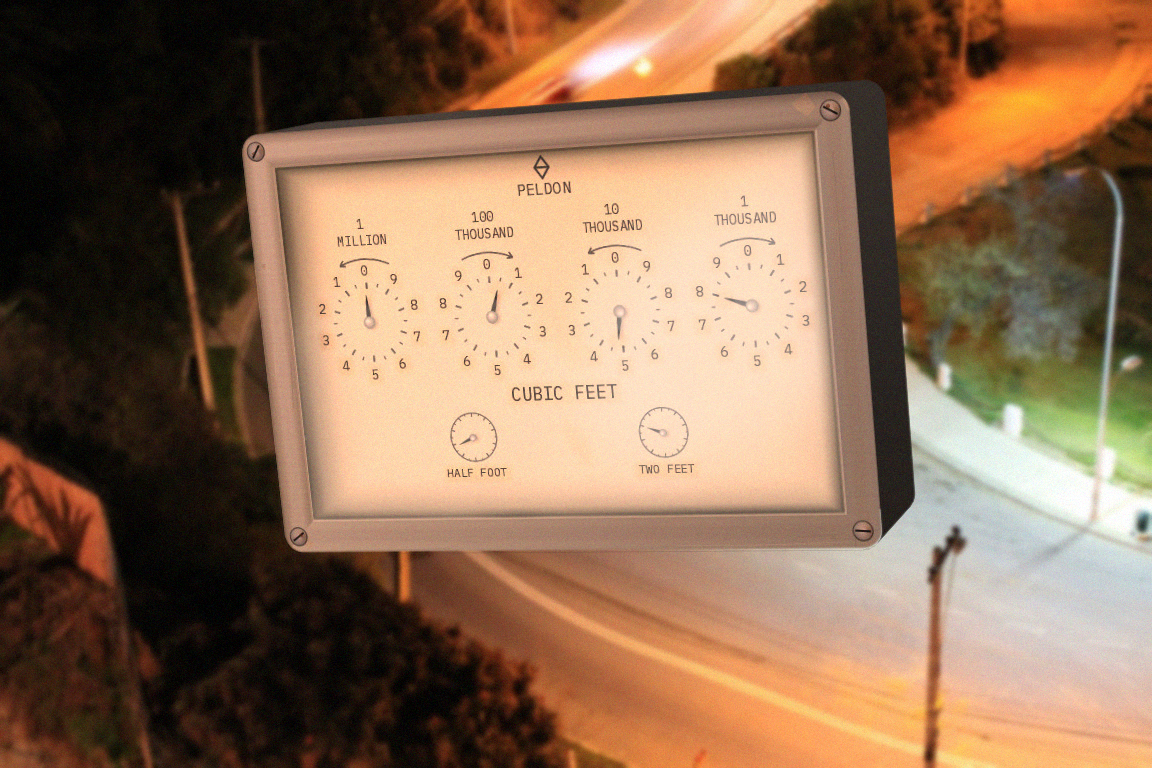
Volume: 4800 ft³
